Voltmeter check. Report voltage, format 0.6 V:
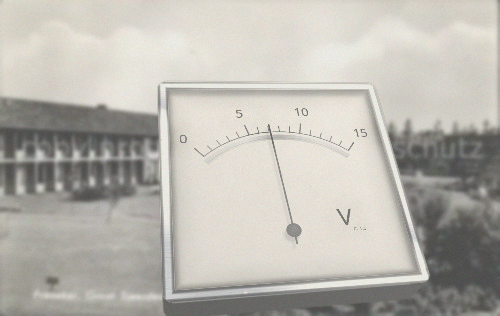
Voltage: 7 V
